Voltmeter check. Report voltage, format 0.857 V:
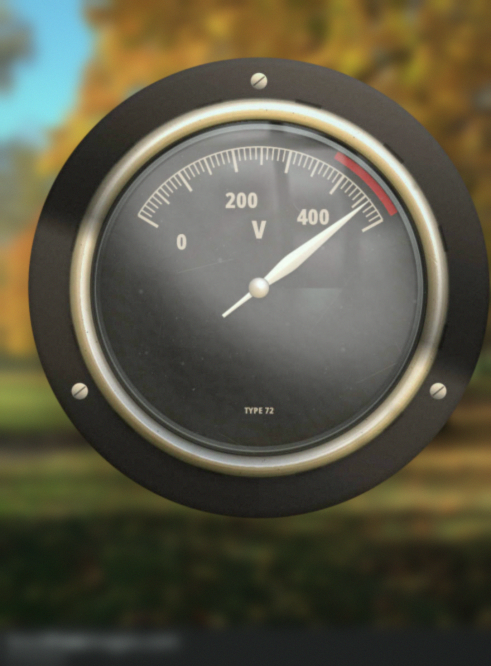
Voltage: 460 V
